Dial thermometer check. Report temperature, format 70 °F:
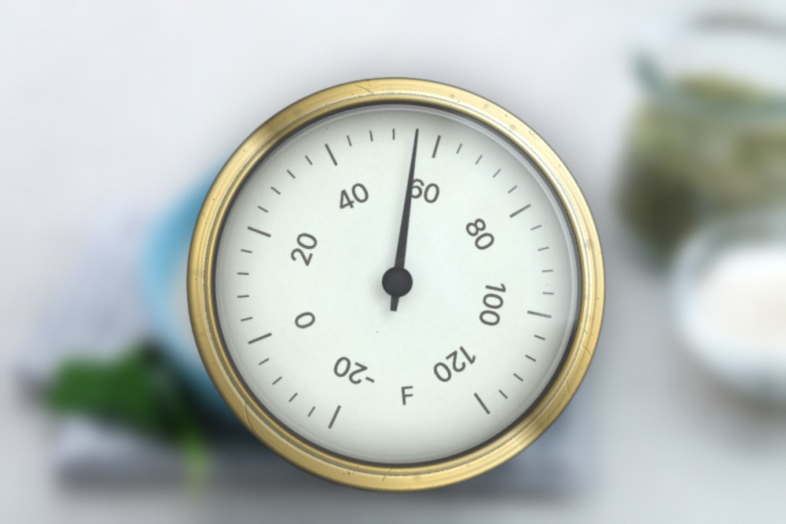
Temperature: 56 °F
